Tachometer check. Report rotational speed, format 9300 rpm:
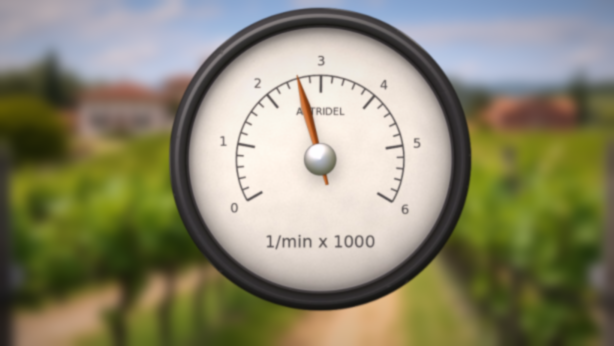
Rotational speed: 2600 rpm
